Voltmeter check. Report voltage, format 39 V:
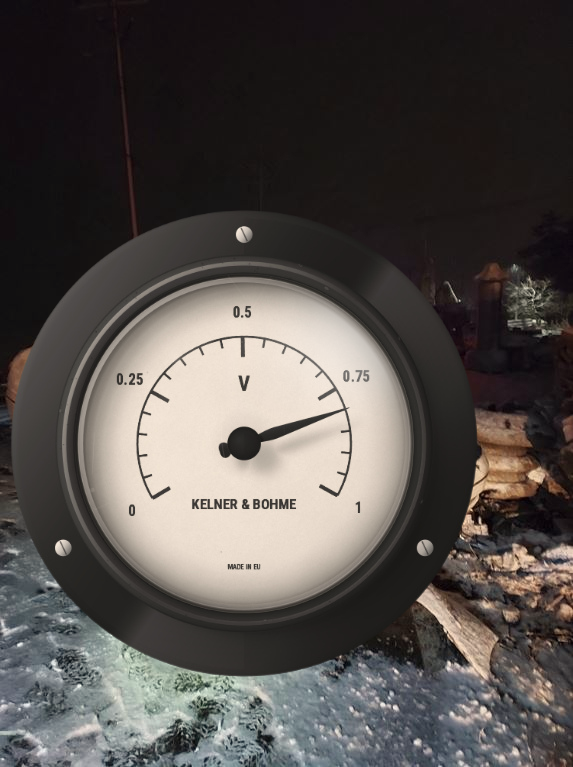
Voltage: 0.8 V
